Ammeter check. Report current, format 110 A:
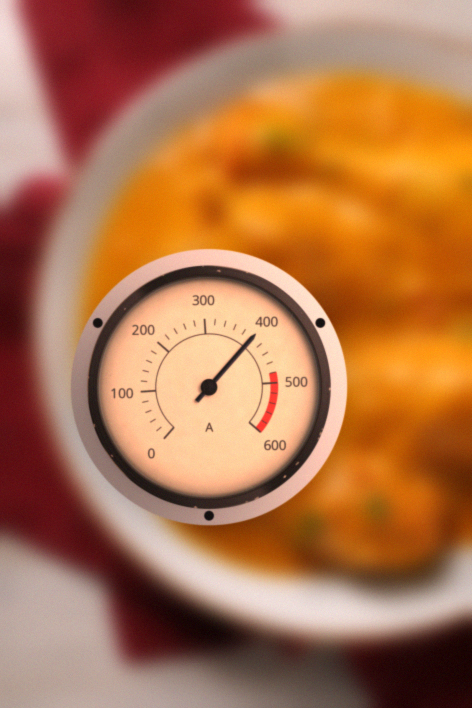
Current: 400 A
